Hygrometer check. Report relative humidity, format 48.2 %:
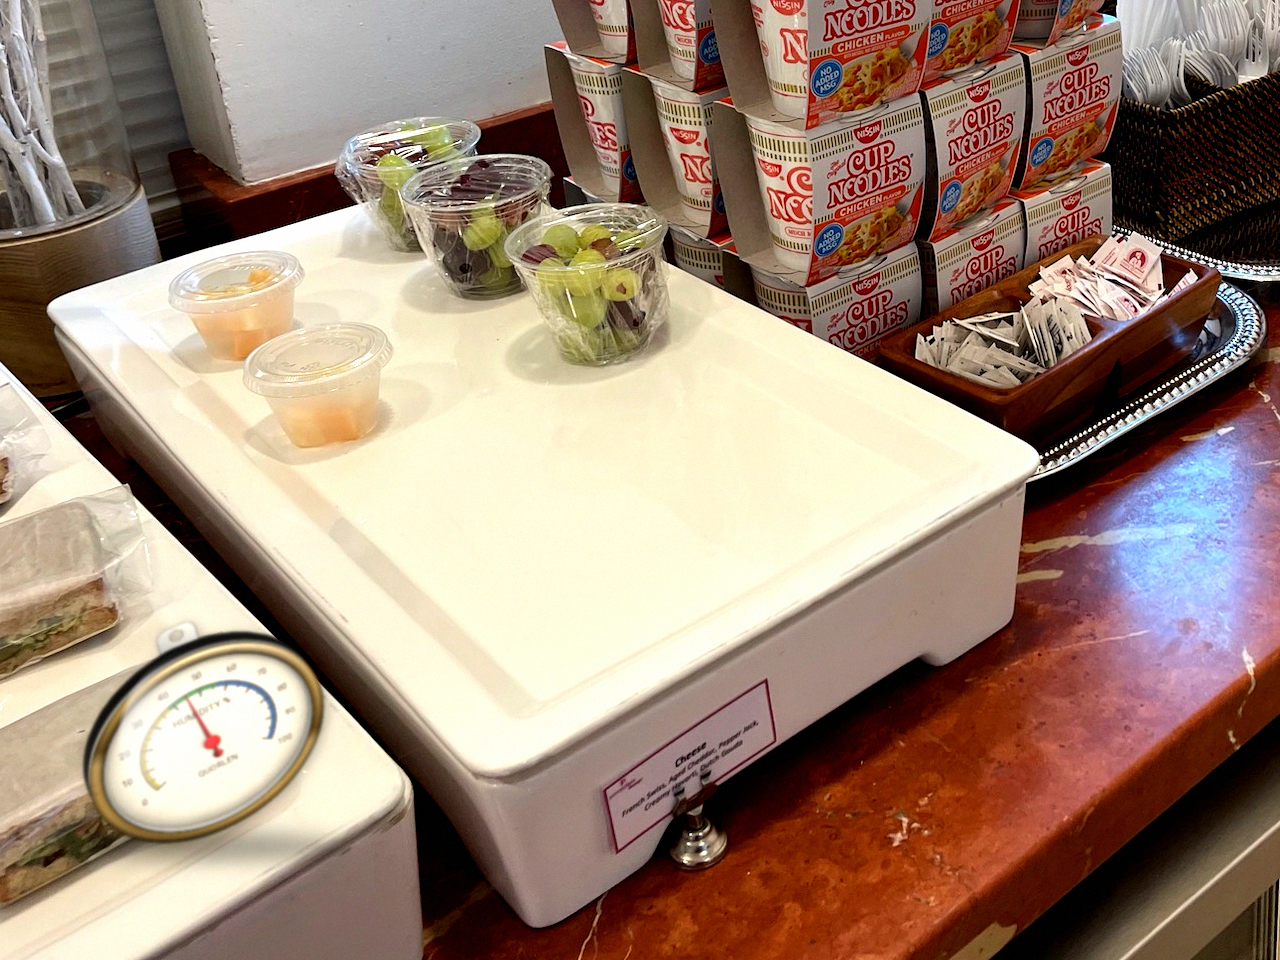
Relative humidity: 45 %
